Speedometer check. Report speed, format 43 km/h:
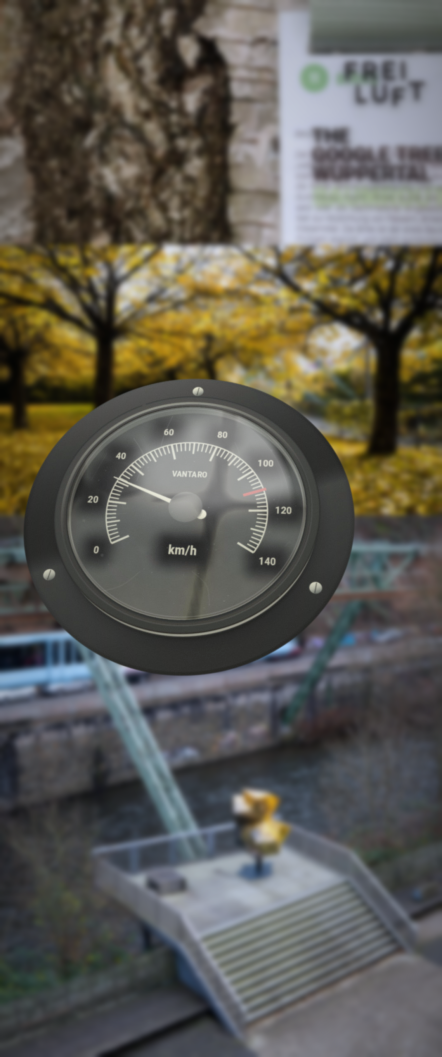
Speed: 30 km/h
